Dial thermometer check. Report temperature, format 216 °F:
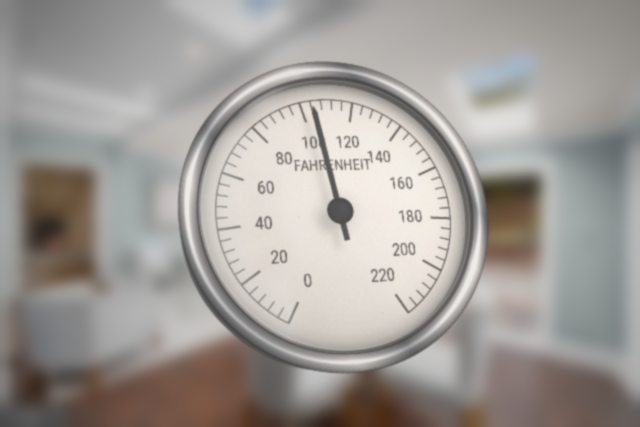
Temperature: 104 °F
